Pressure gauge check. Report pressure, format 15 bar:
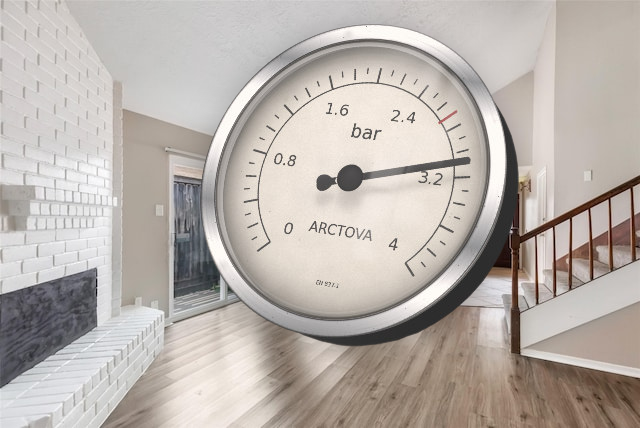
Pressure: 3.1 bar
